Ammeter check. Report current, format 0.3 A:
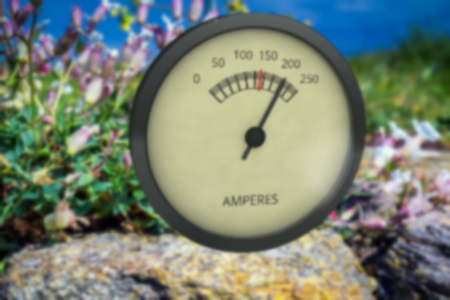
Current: 200 A
